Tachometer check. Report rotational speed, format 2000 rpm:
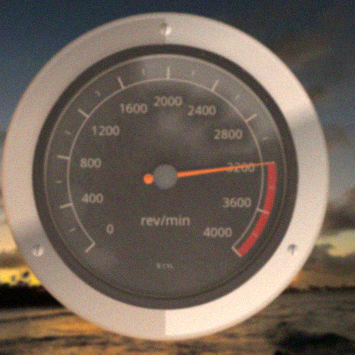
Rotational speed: 3200 rpm
